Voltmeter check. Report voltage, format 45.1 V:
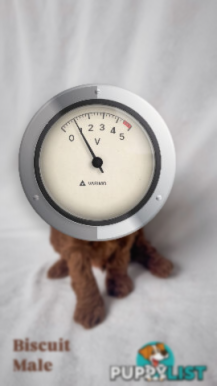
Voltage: 1 V
